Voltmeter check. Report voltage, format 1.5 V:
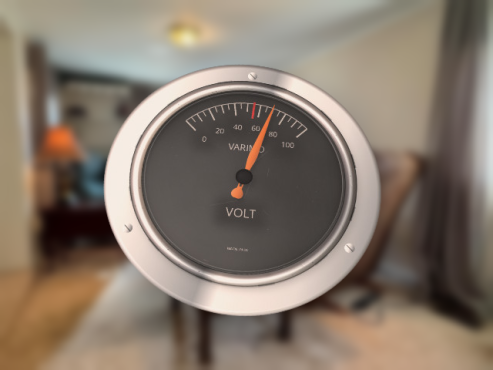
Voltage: 70 V
